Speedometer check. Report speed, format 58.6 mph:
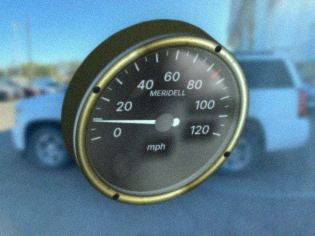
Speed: 10 mph
